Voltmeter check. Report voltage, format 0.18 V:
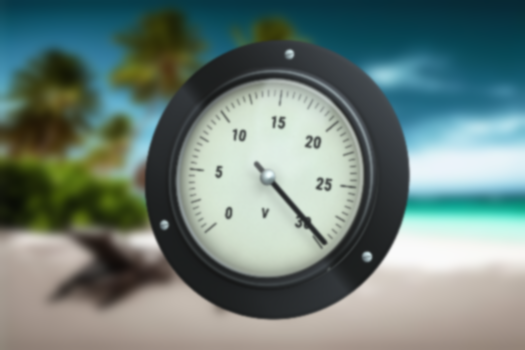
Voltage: 29.5 V
